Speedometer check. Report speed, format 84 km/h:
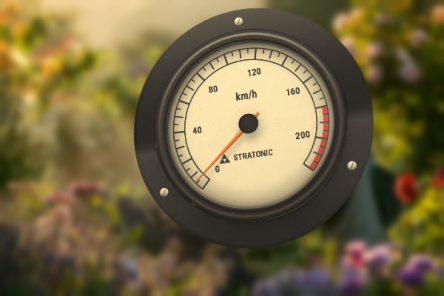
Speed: 5 km/h
